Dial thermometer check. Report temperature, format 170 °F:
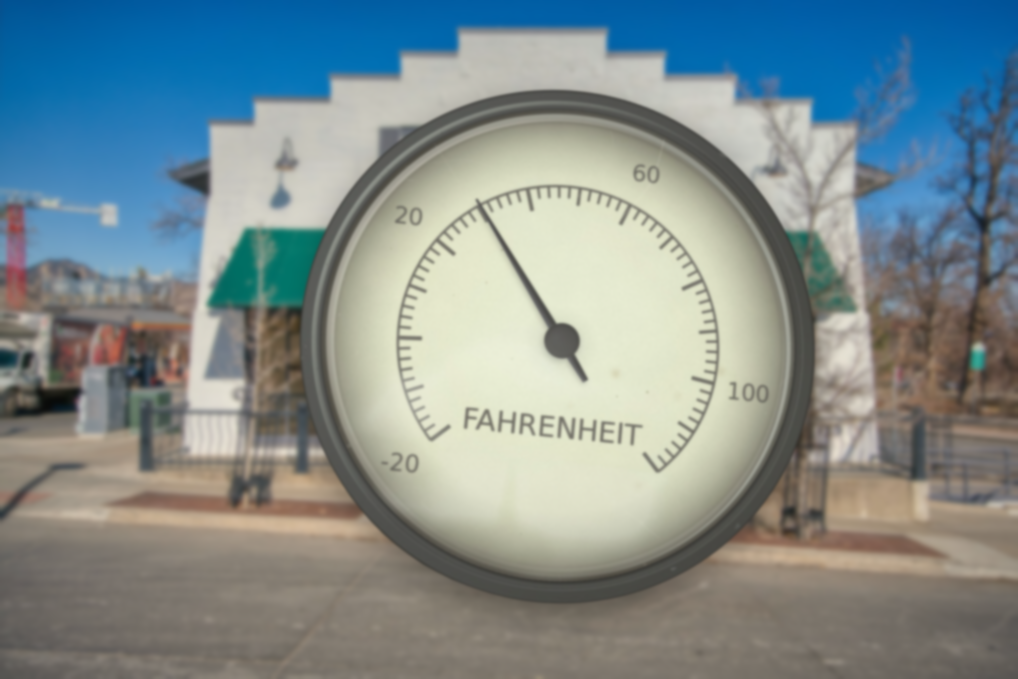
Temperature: 30 °F
